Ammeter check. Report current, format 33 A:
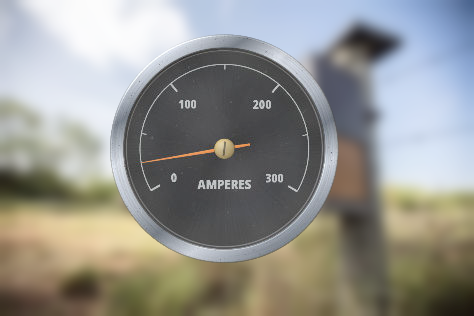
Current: 25 A
